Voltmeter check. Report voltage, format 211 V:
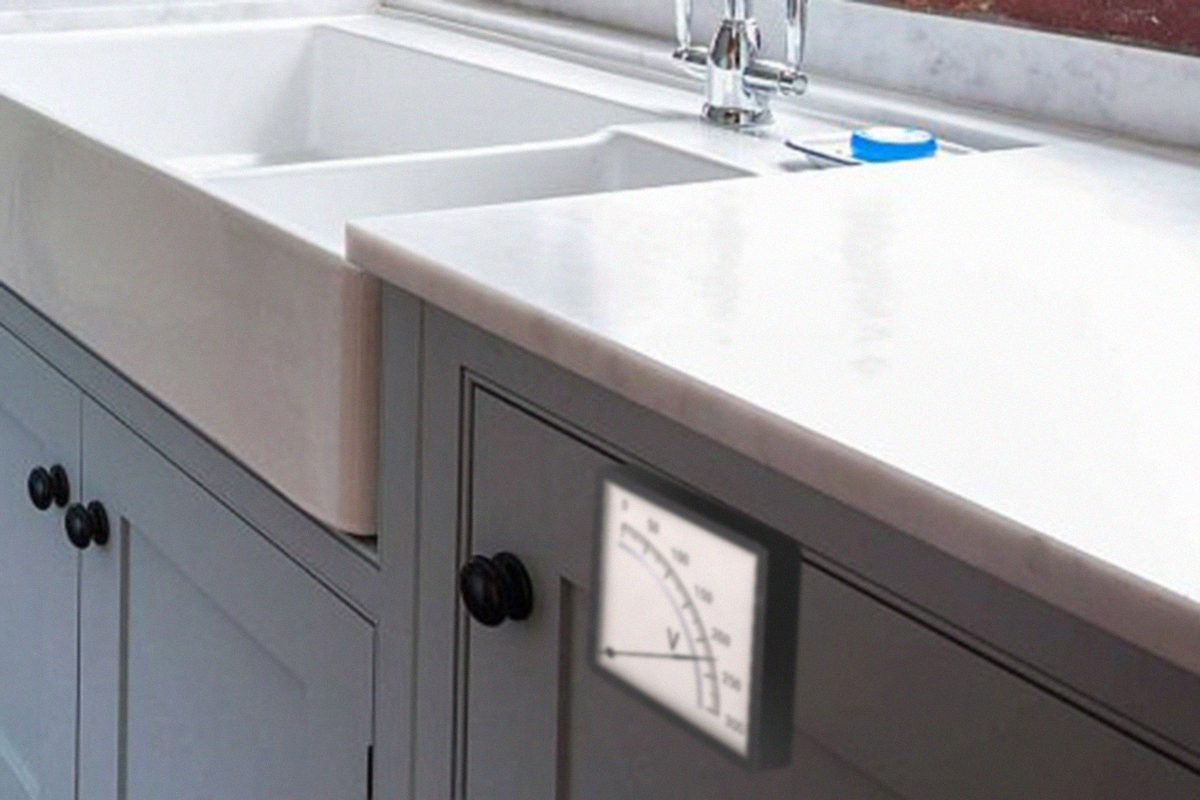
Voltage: 225 V
